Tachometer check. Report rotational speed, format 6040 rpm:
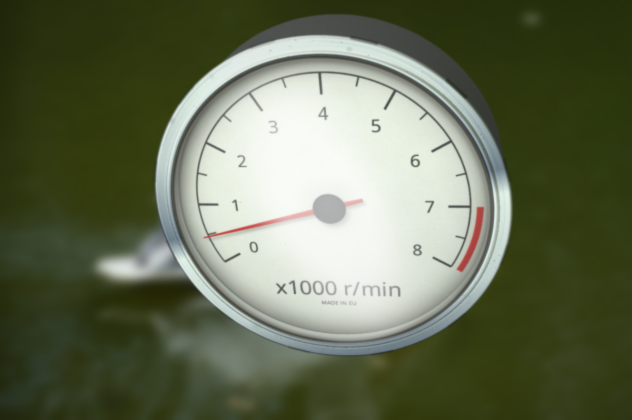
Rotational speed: 500 rpm
